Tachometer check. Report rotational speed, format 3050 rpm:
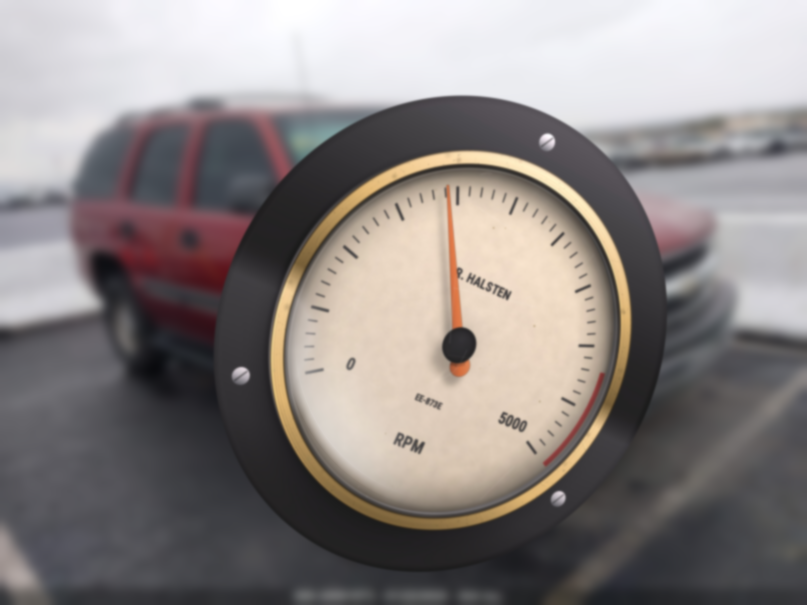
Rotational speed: 1900 rpm
